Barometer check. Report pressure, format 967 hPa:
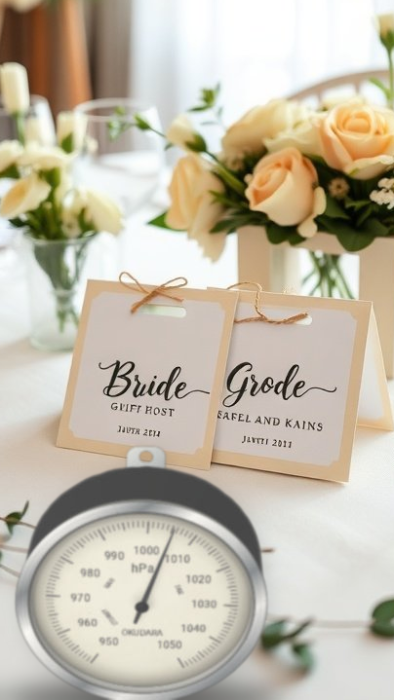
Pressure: 1005 hPa
